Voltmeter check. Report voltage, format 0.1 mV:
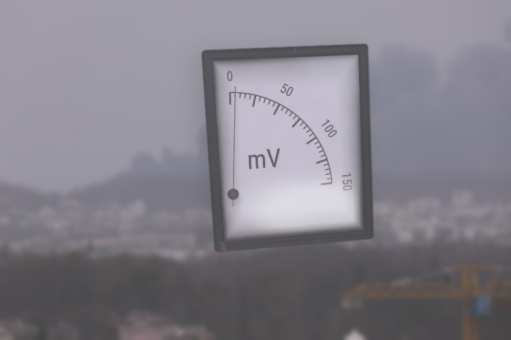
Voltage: 5 mV
